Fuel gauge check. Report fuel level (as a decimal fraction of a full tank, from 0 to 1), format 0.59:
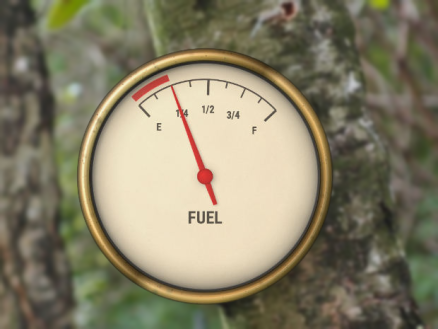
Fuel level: 0.25
